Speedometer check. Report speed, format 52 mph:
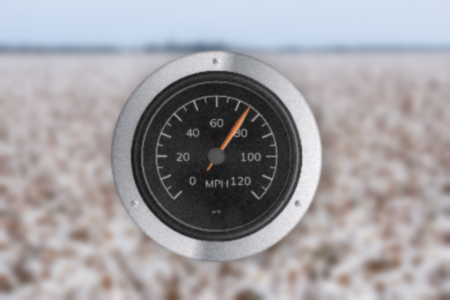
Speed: 75 mph
